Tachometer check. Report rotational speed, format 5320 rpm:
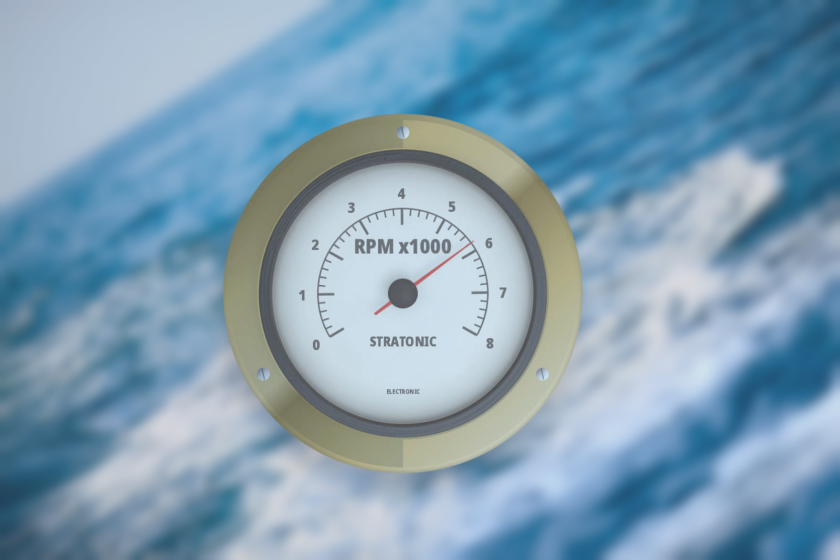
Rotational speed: 5800 rpm
